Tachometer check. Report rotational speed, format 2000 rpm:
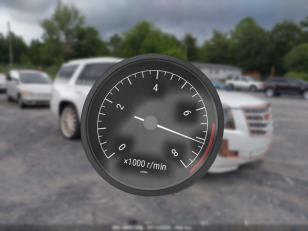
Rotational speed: 7125 rpm
